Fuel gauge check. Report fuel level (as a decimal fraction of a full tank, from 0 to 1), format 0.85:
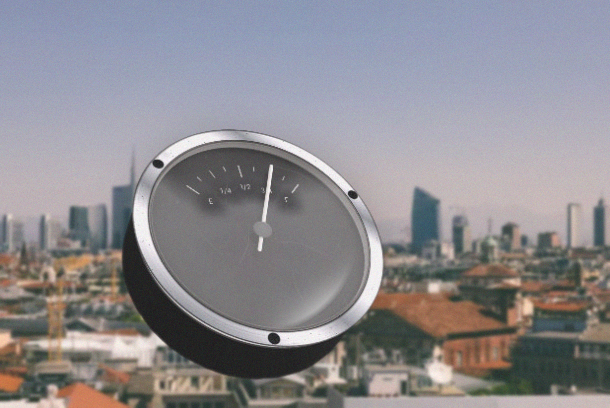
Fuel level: 0.75
